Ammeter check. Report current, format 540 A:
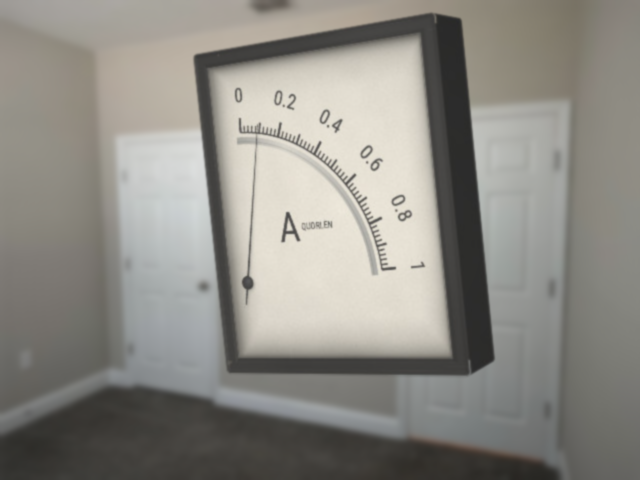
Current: 0.1 A
